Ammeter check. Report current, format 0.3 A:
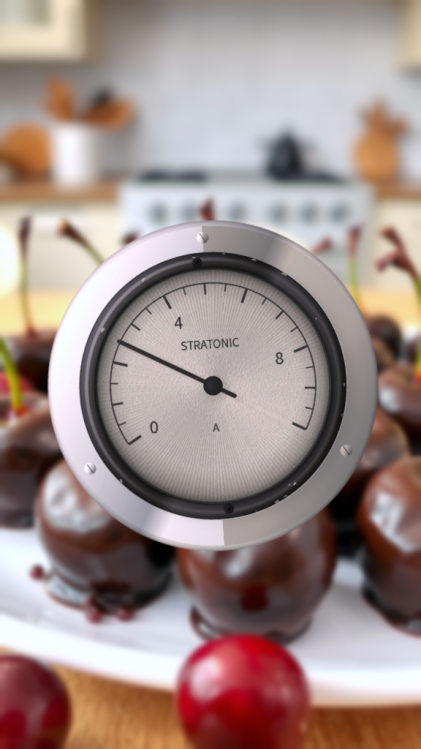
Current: 2.5 A
